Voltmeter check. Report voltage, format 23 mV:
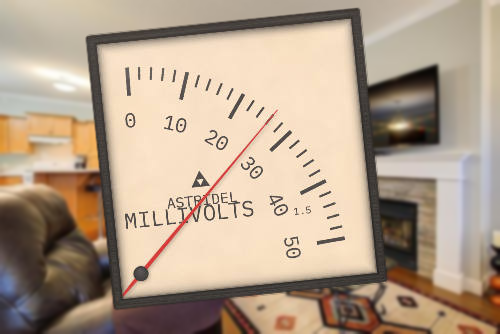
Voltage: 26 mV
